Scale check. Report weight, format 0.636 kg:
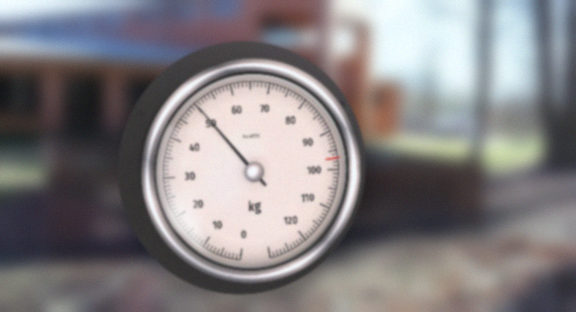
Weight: 50 kg
